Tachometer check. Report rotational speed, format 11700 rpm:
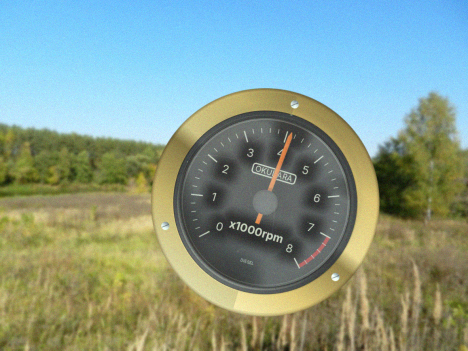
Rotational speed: 4100 rpm
